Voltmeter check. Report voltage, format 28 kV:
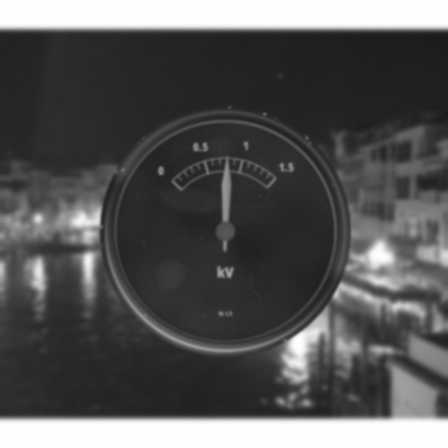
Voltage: 0.8 kV
